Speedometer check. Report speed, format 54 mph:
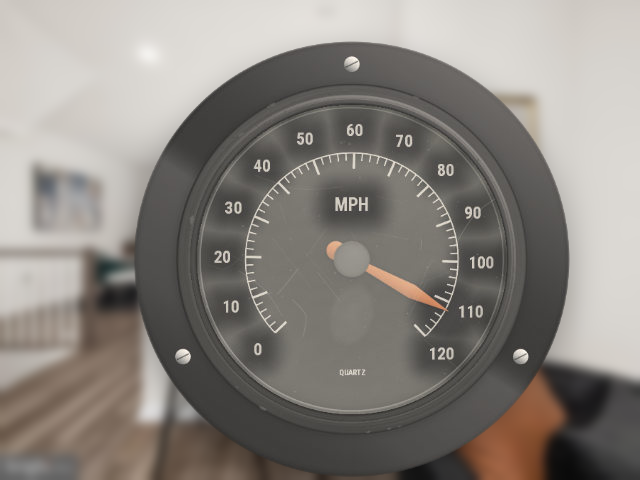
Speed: 112 mph
